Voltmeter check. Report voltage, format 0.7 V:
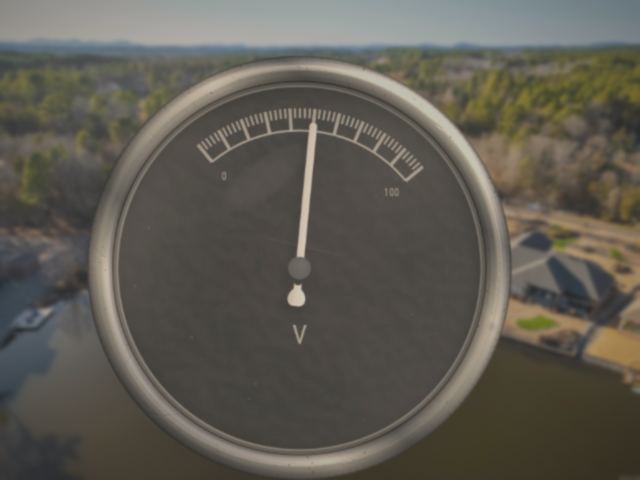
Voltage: 50 V
